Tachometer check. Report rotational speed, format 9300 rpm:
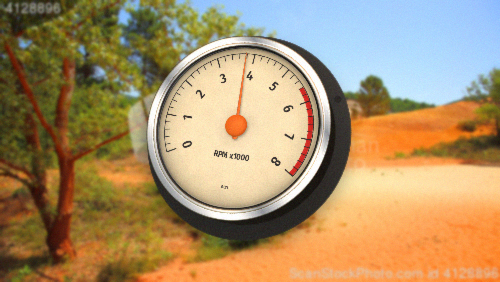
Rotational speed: 3800 rpm
